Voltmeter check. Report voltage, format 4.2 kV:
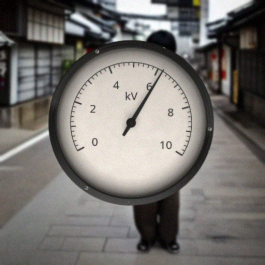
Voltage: 6.2 kV
